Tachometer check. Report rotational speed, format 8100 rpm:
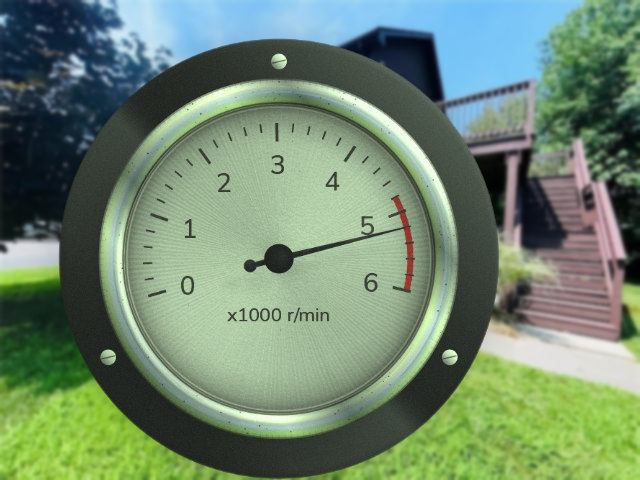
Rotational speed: 5200 rpm
